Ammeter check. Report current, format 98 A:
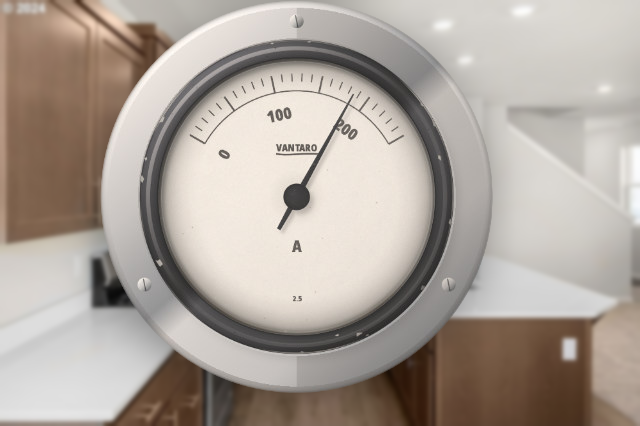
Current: 185 A
